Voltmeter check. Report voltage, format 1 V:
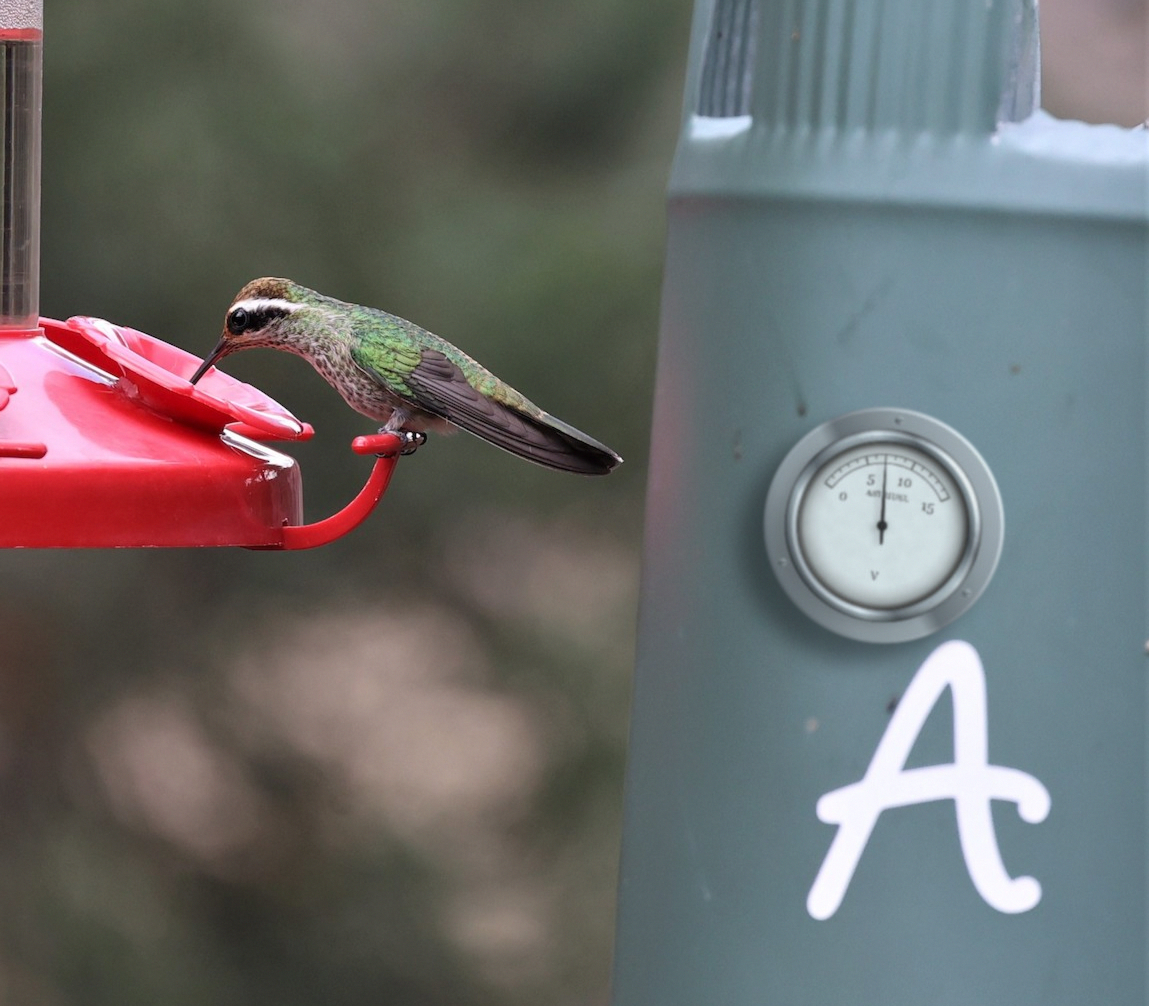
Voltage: 7 V
